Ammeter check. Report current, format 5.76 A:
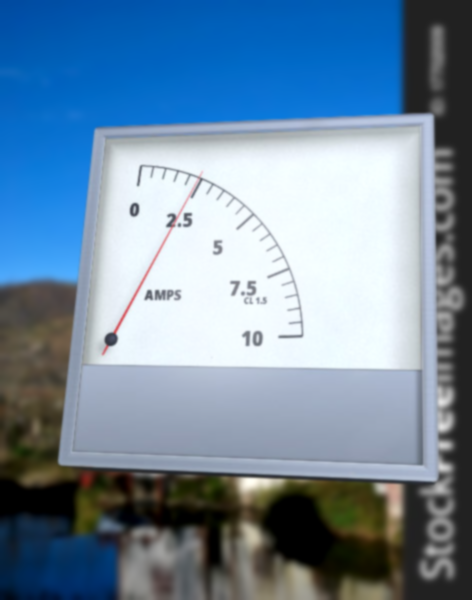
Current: 2.5 A
